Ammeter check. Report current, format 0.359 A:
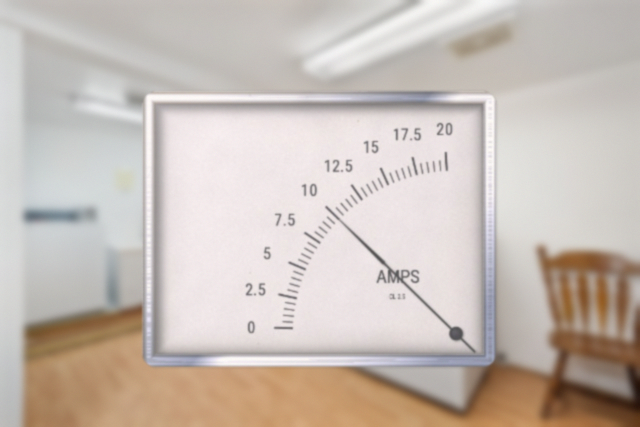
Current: 10 A
